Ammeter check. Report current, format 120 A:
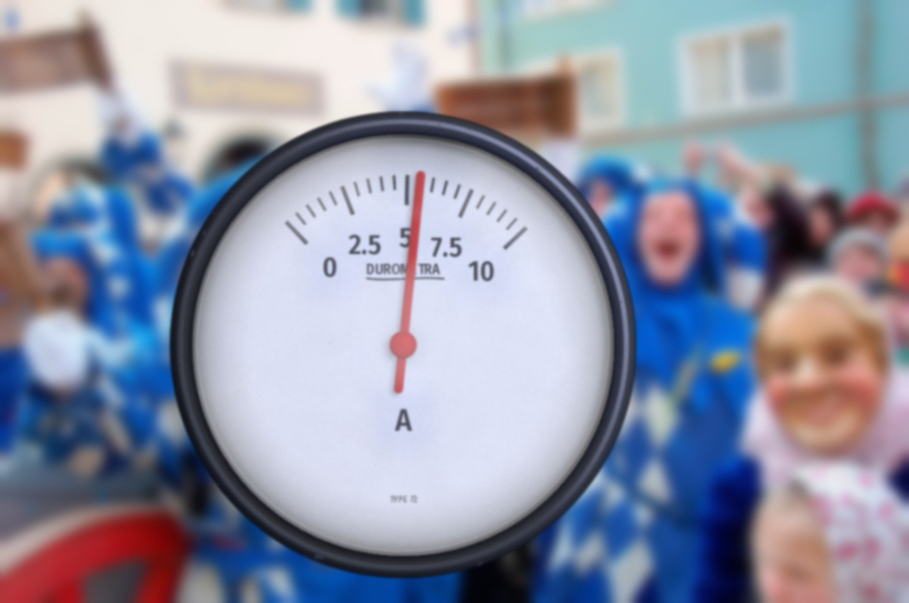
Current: 5.5 A
